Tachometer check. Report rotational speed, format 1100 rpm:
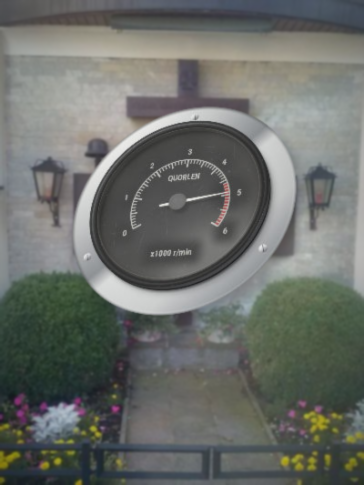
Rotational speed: 5000 rpm
